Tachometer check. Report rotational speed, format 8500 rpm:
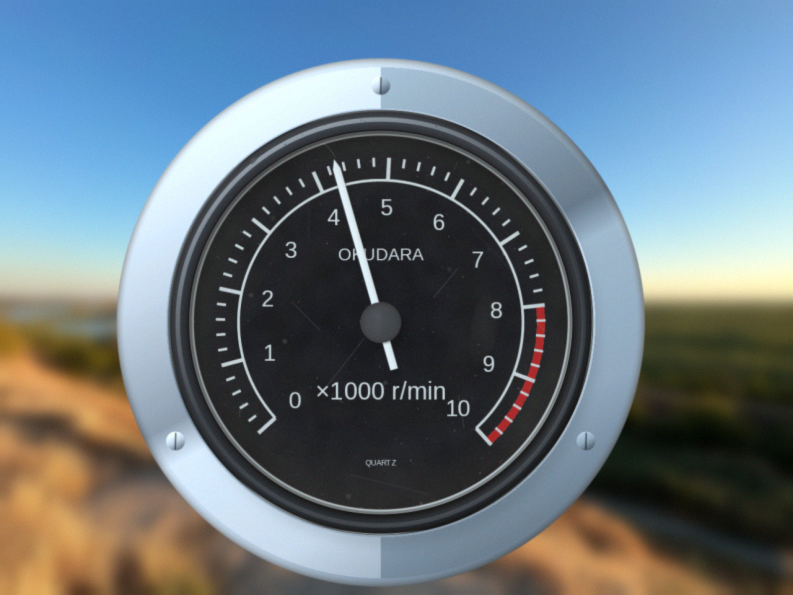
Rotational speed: 4300 rpm
